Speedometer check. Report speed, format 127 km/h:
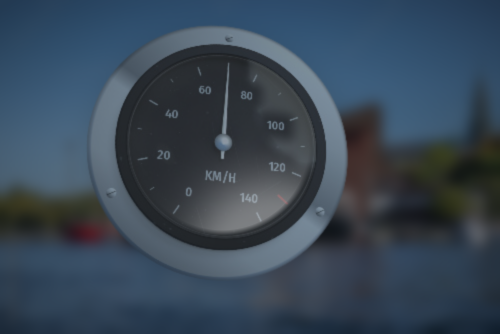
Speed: 70 km/h
